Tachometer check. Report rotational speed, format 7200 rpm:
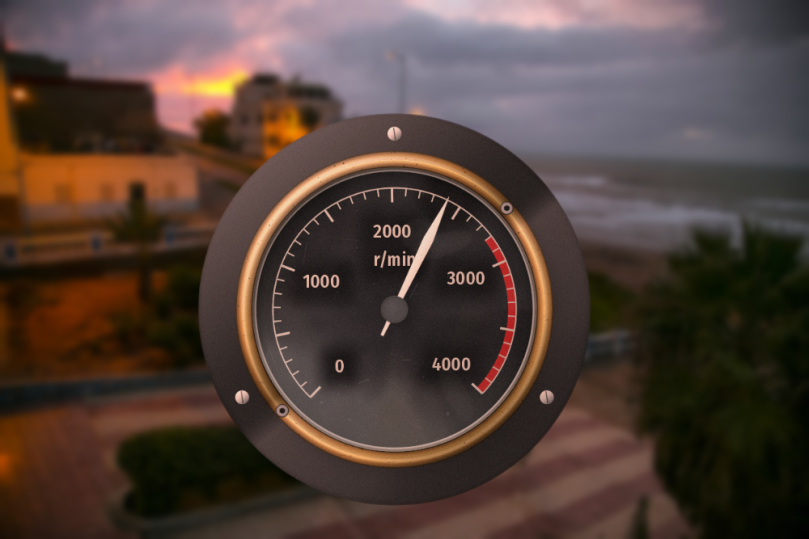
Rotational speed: 2400 rpm
